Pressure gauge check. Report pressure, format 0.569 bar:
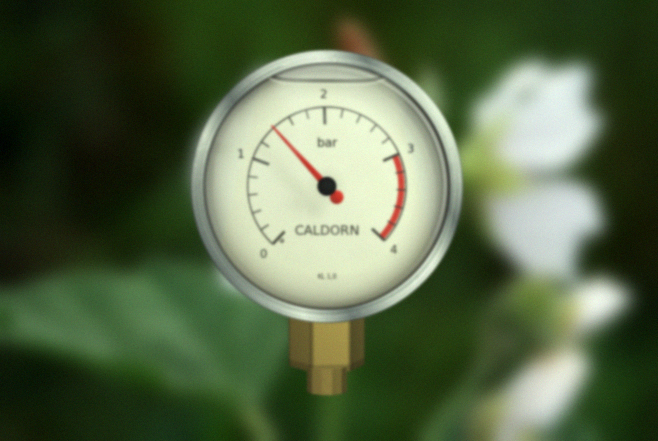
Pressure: 1.4 bar
